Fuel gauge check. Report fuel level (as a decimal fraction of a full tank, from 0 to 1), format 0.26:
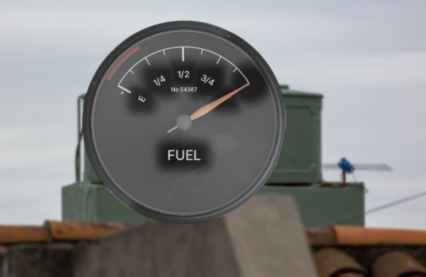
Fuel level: 1
